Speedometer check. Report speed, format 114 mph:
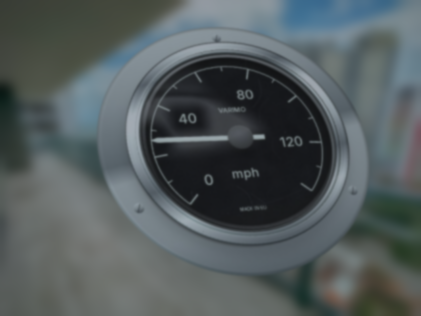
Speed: 25 mph
